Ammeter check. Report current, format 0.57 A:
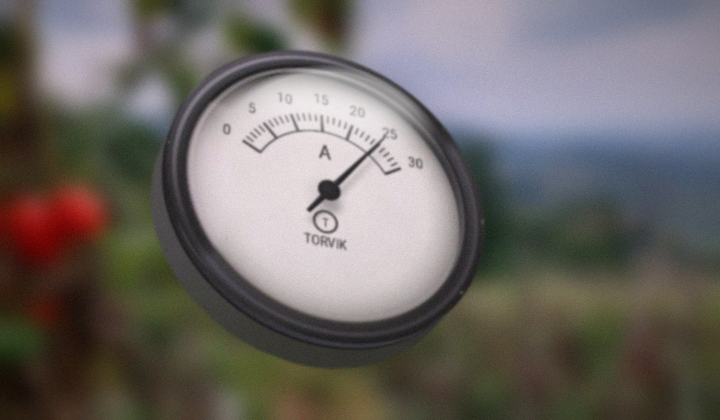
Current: 25 A
